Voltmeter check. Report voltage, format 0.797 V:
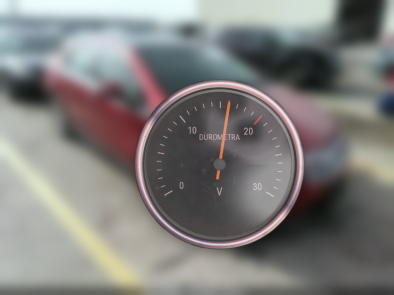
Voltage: 16 V
